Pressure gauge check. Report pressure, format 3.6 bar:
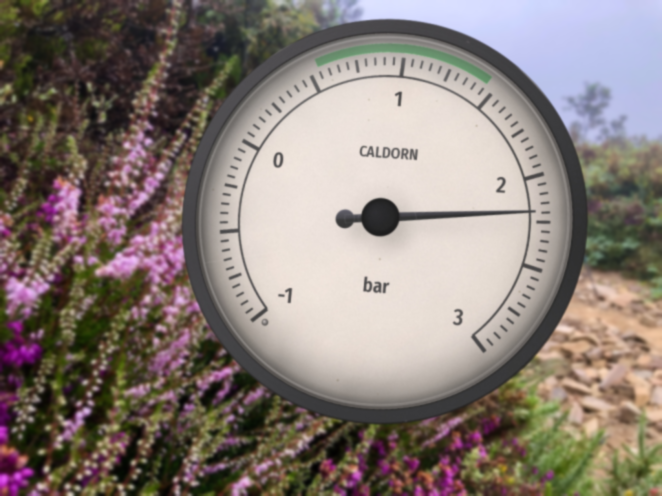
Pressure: 2.2 bar
